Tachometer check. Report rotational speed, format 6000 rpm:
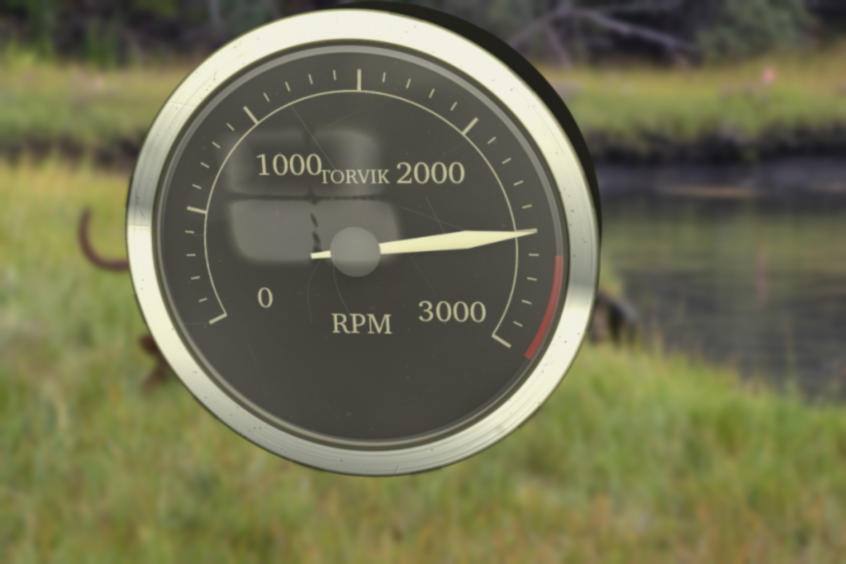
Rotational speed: 2500 rpm
